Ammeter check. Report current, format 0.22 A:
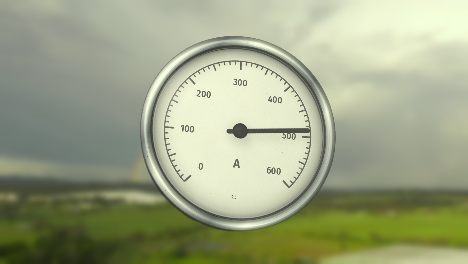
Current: 490 A
